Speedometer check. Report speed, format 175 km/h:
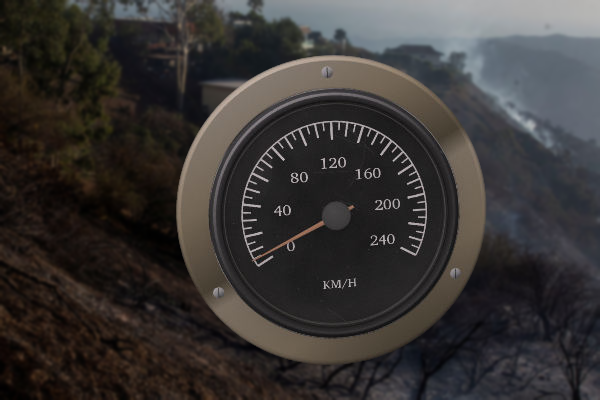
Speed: 5 km/h
